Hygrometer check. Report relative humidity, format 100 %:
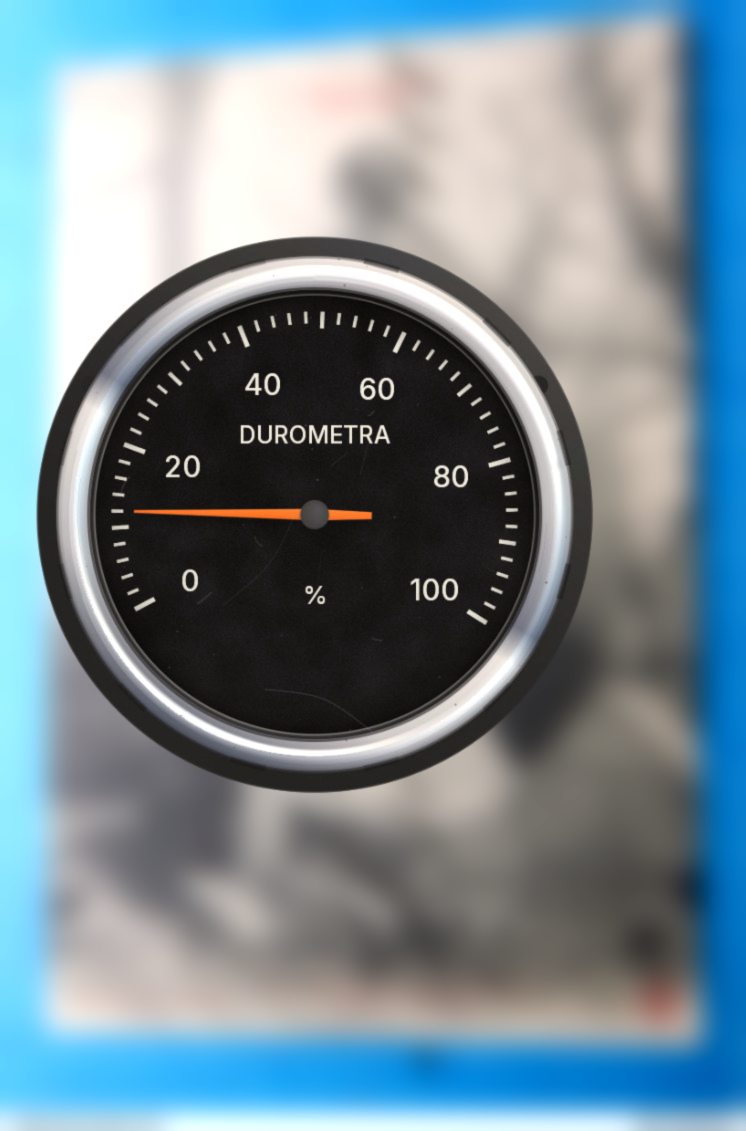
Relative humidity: 12 %
